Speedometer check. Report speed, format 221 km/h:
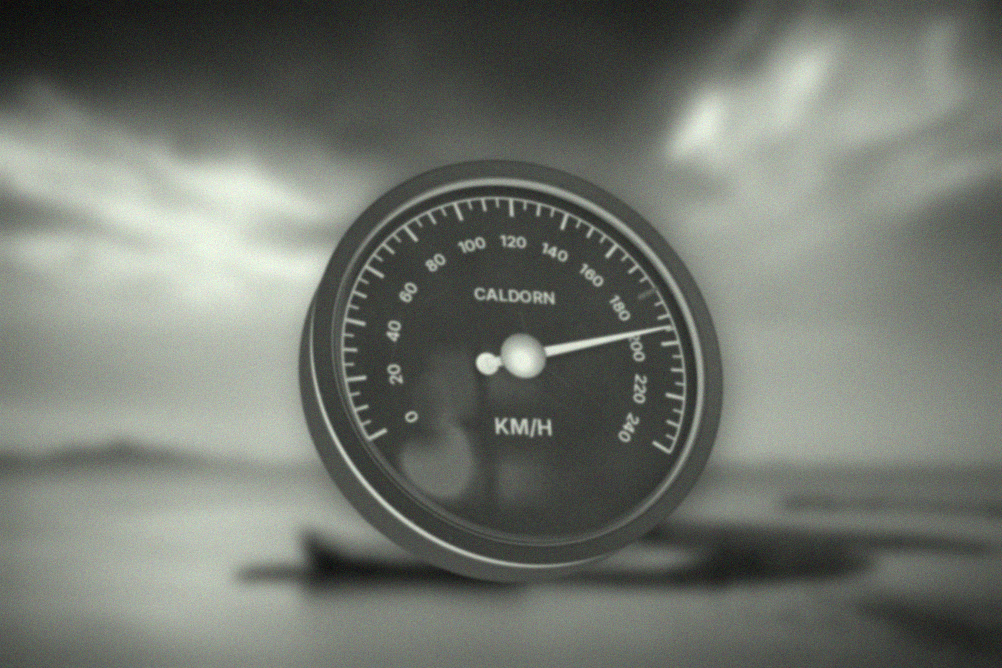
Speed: 195 km/h
